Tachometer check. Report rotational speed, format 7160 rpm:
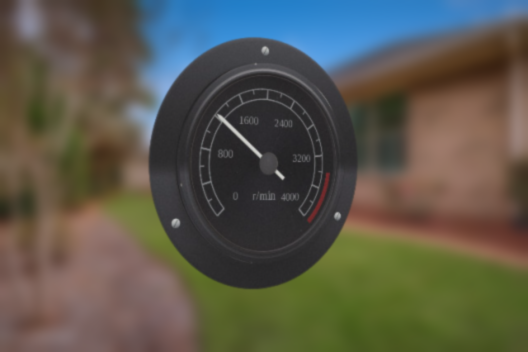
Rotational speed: 1200 rpm
